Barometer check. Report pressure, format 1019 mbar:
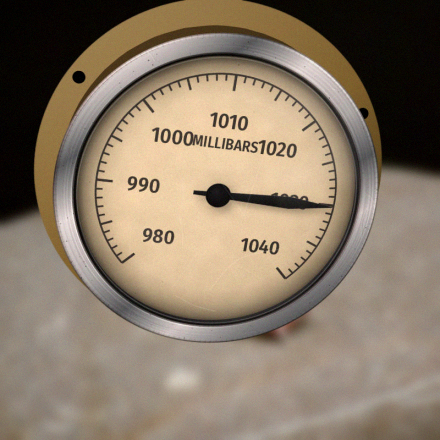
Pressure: 1030 mbar
